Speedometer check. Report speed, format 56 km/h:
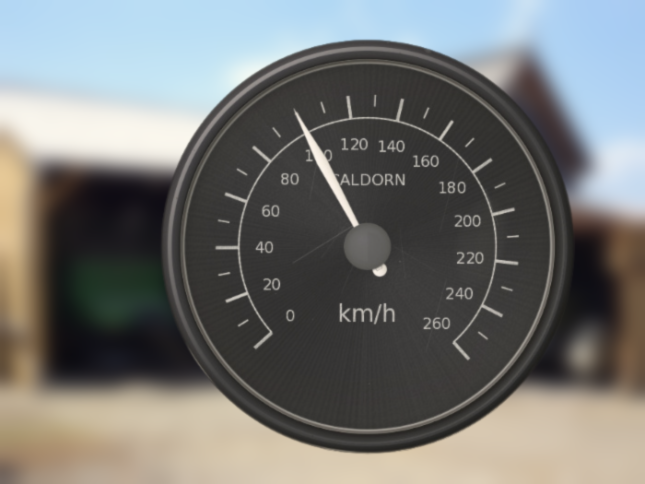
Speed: 100 km/h
